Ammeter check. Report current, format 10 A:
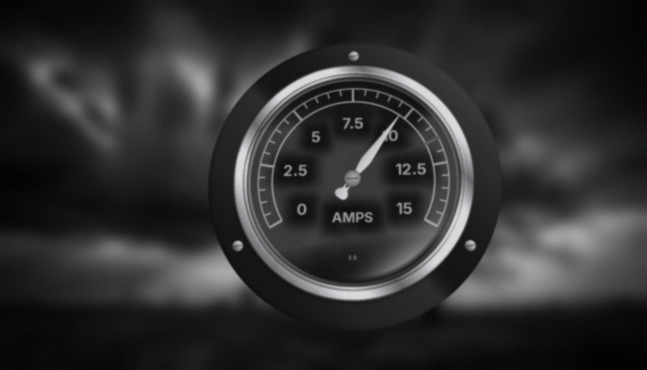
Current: 9.75 A
